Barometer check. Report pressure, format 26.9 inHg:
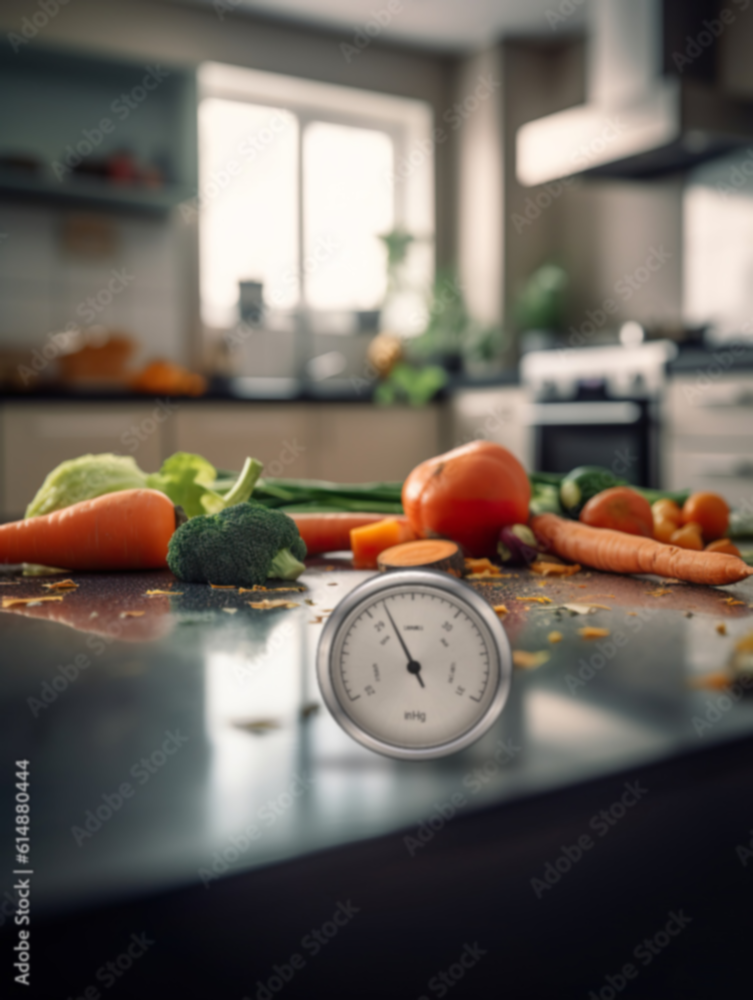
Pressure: 29.2 inHg
